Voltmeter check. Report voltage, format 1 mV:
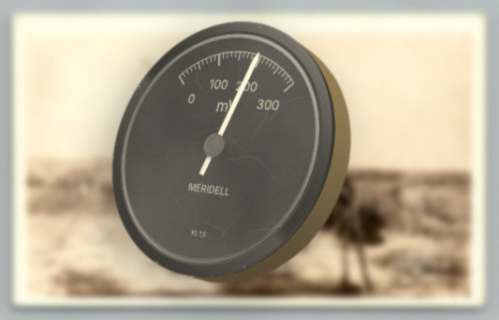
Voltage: 200 mV
